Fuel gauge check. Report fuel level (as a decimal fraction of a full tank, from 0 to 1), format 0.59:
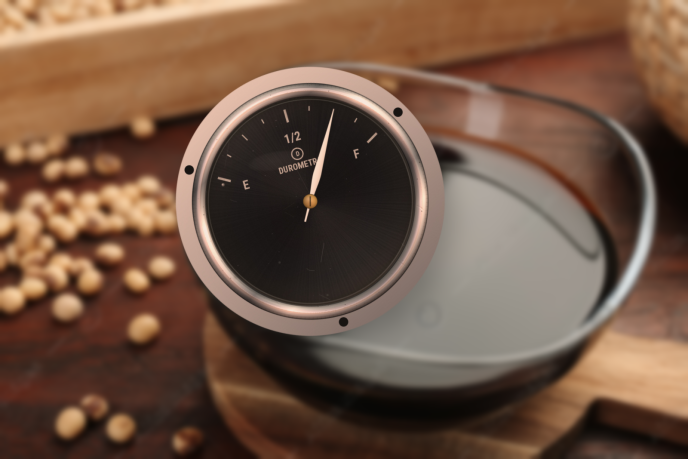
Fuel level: 0.75
